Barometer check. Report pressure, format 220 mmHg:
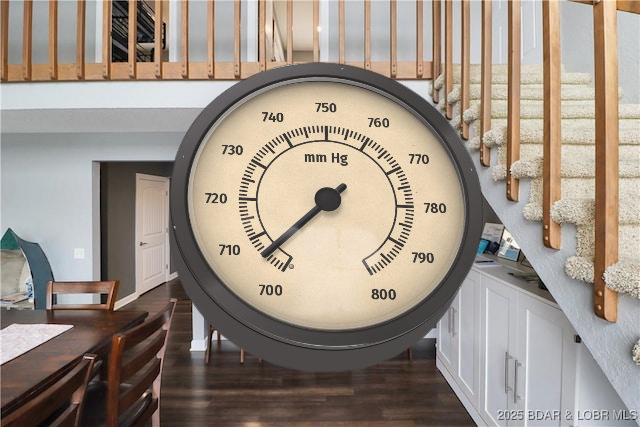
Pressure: 705 mmHg
